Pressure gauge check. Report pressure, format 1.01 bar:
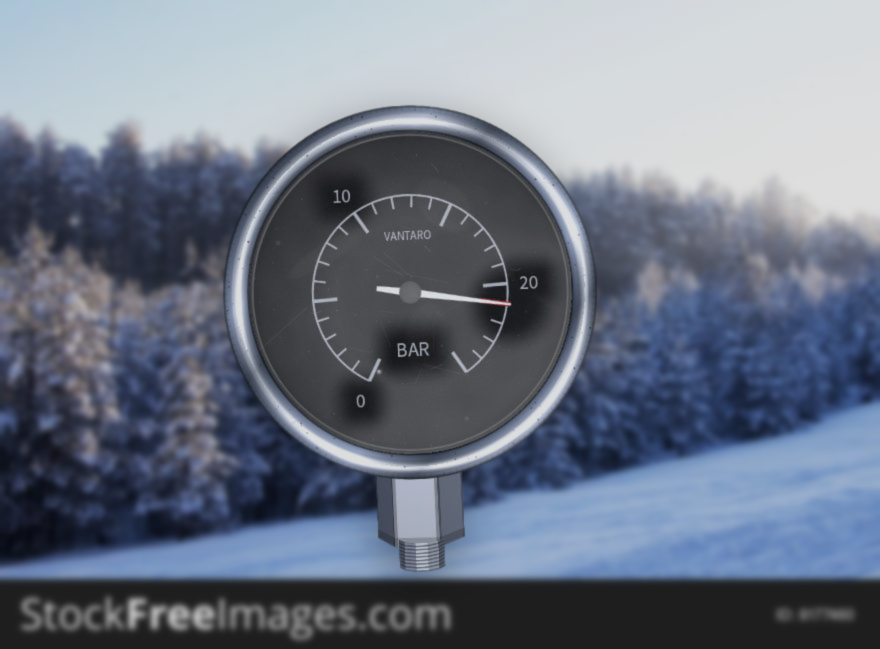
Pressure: 21 bar
